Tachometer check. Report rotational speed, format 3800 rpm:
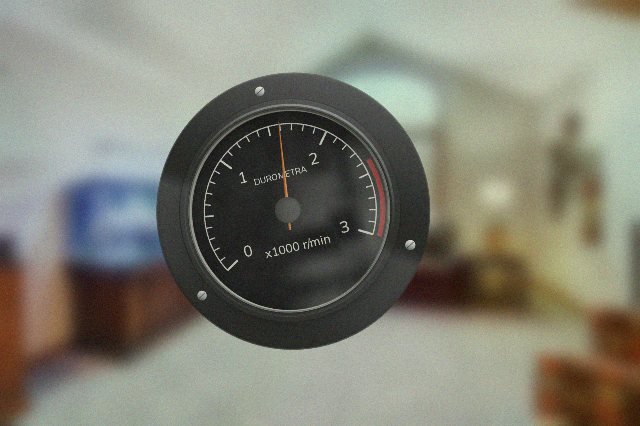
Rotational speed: 1600 rpm
